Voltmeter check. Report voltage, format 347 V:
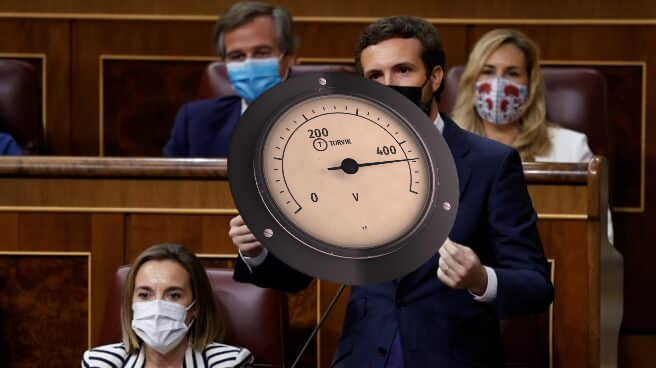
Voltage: 440 V
